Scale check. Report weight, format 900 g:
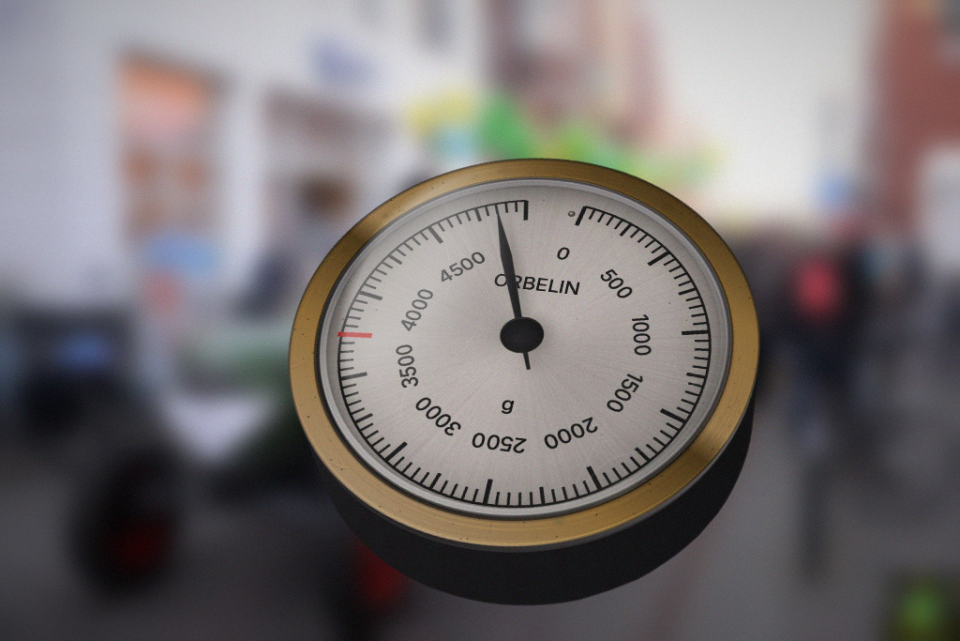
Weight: 4850 g
